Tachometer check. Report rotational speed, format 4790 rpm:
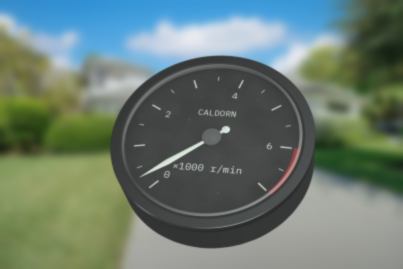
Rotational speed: 250 rpm
